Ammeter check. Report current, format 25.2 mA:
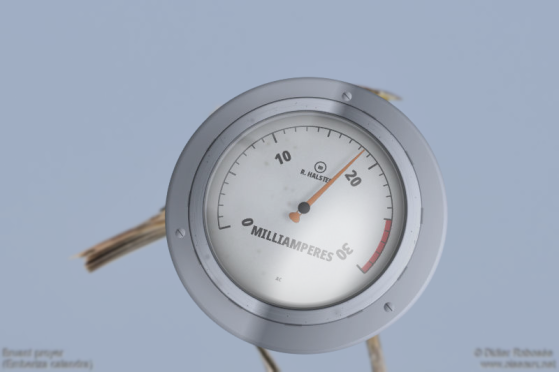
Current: 18.5 mA
